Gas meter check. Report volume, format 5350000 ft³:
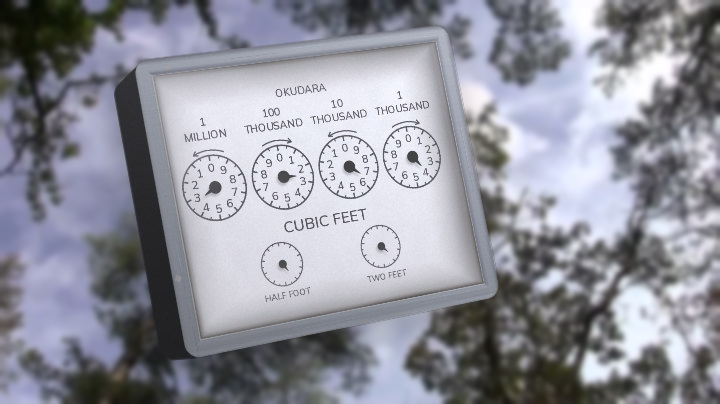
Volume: 326400 ft³
